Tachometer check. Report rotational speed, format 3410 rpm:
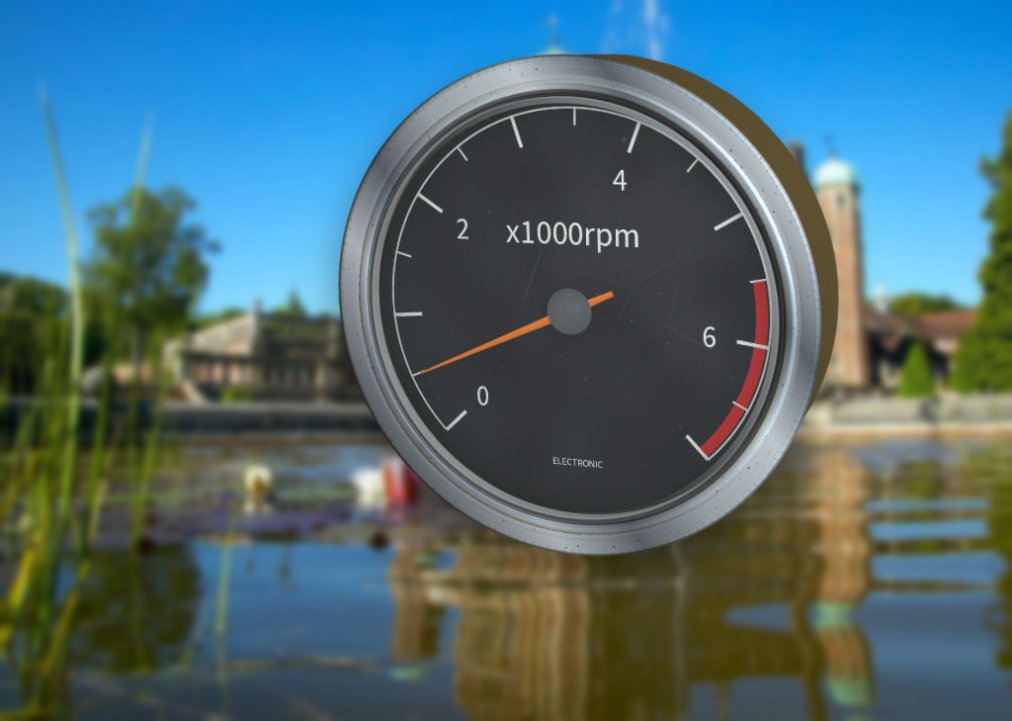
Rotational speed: 500 rpm
